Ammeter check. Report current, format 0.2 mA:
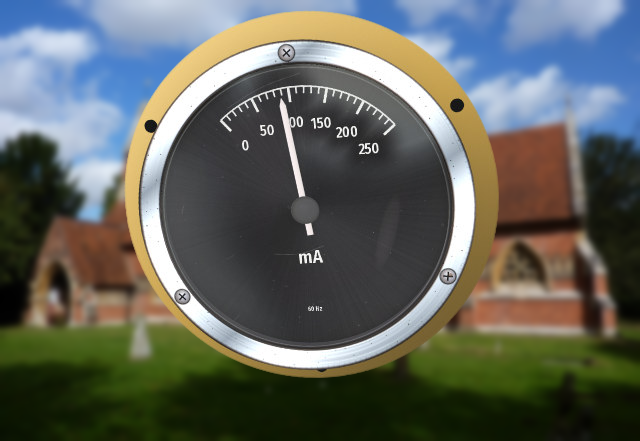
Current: 90 mA
